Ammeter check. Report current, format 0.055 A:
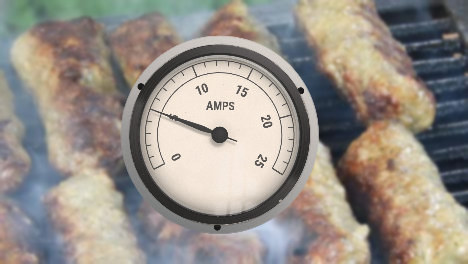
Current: 5 A
